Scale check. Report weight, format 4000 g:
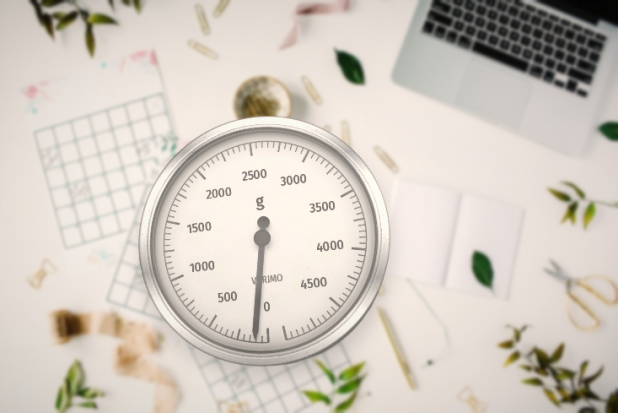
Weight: 100 g
